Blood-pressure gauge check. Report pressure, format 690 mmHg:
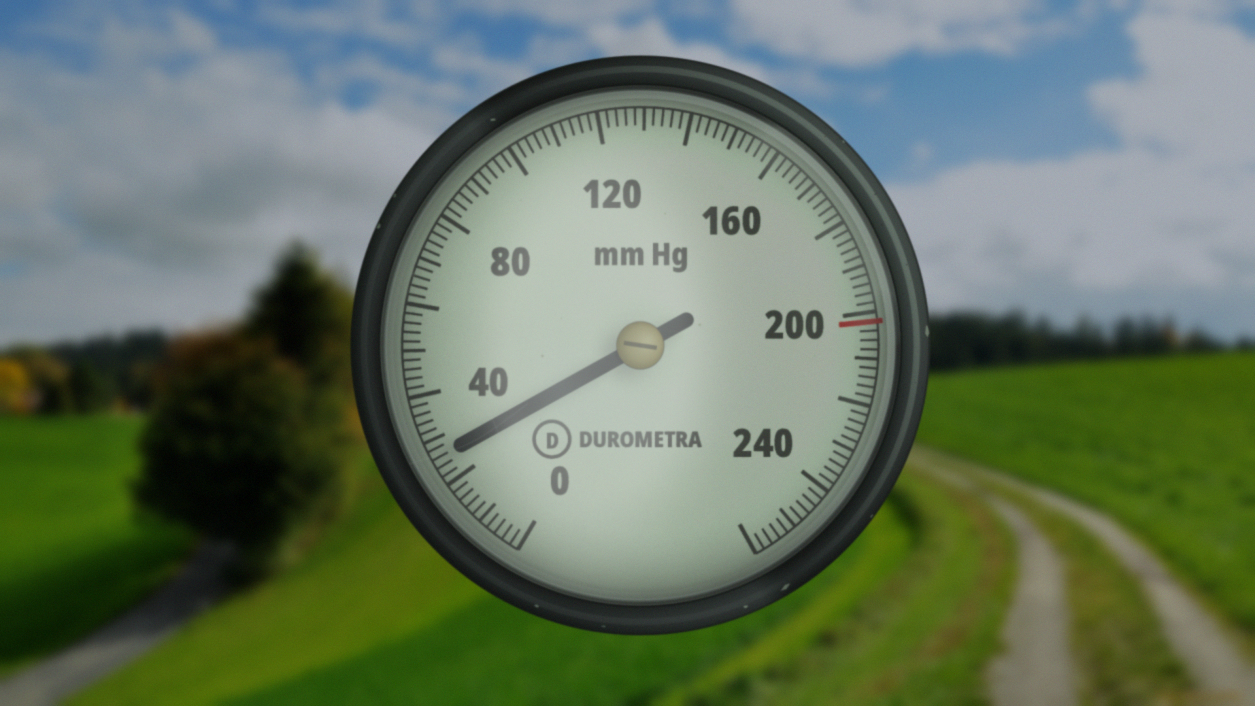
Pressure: 26 mmHg
